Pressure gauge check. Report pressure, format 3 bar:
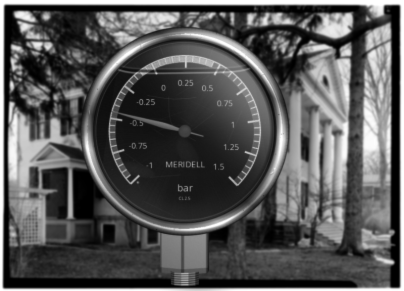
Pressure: -0.45 bar
